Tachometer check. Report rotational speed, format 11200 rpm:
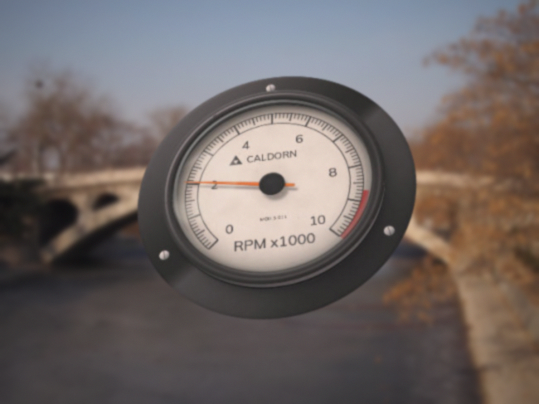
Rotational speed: 2000 rpm
